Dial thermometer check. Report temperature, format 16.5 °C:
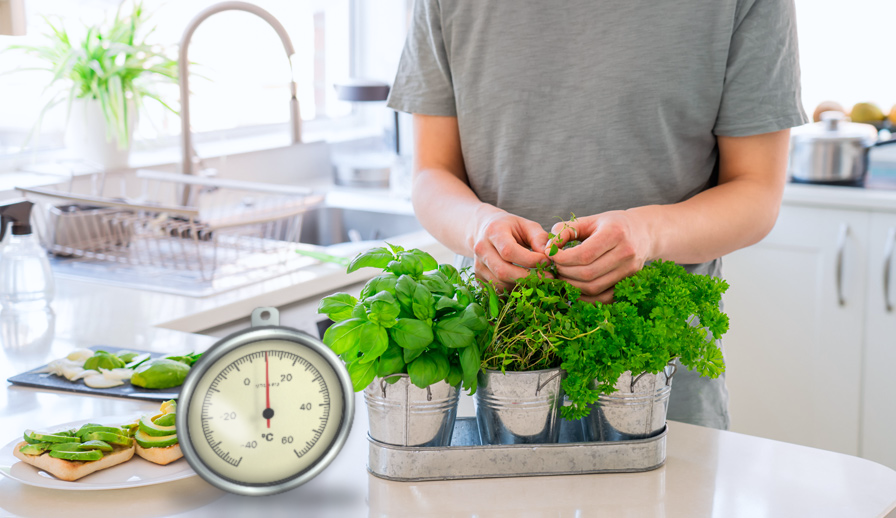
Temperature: 10 °C
